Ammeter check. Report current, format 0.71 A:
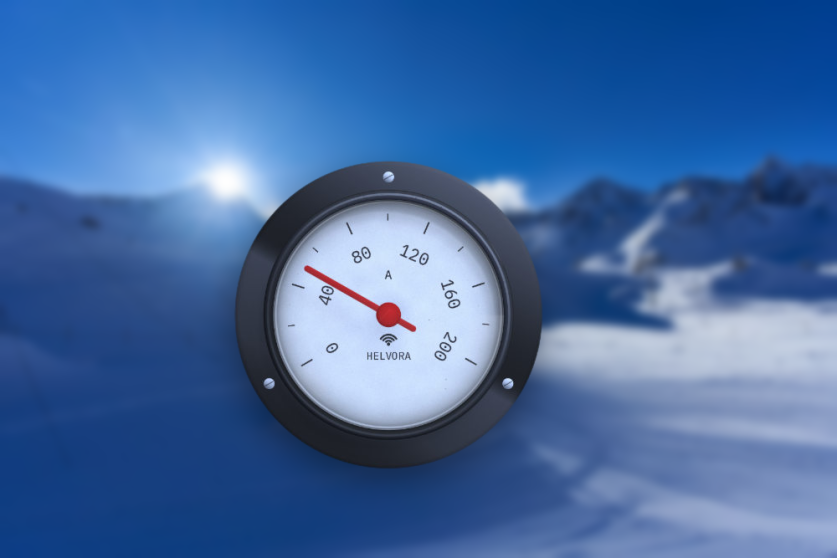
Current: 50 A
